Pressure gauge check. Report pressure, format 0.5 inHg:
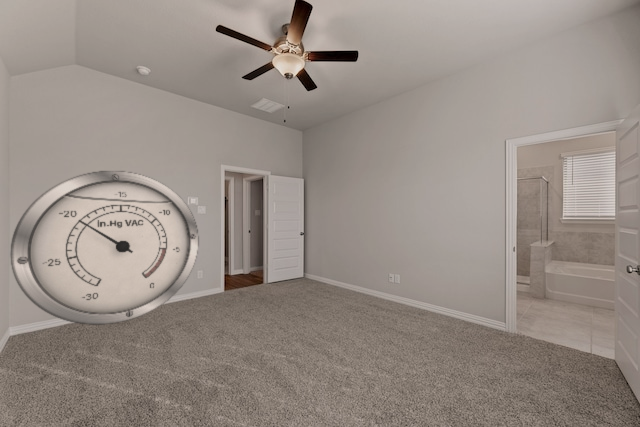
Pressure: -20 inHg
